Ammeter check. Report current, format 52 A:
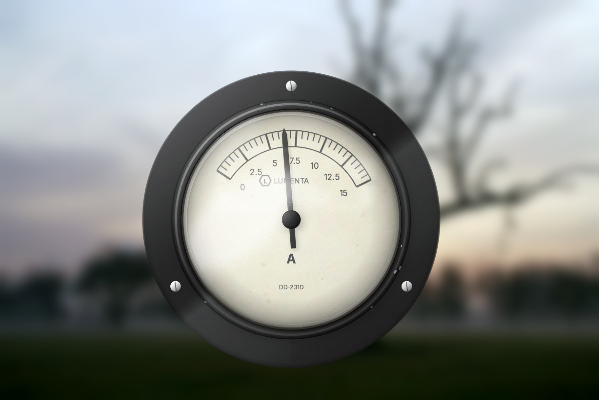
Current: 6.5 A
